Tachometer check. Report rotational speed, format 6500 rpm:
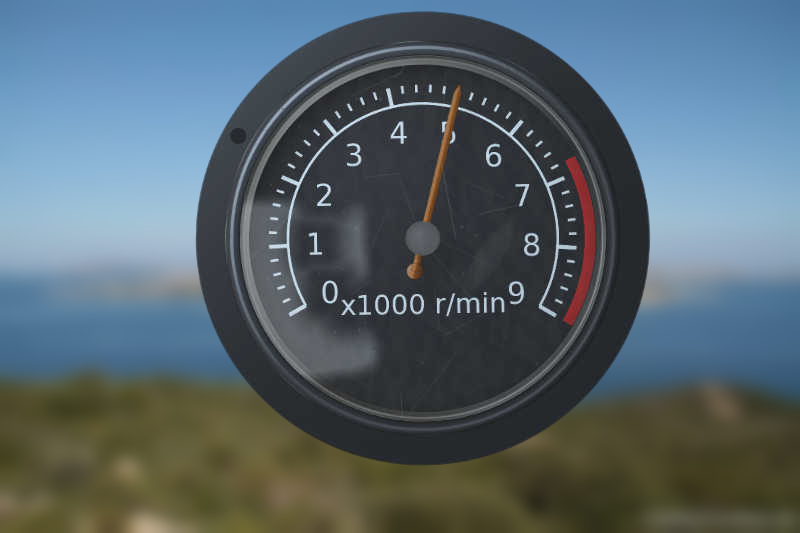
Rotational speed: 5000 rpm
